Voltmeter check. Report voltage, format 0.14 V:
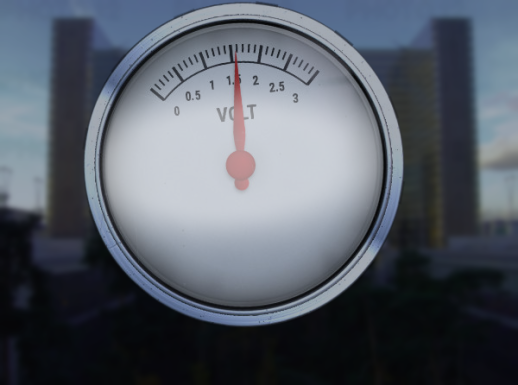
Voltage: 1.6 V
